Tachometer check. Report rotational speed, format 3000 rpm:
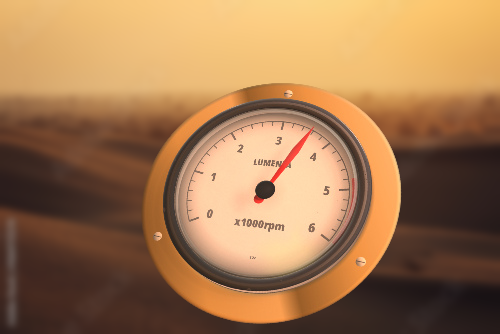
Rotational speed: 3600 rpm
